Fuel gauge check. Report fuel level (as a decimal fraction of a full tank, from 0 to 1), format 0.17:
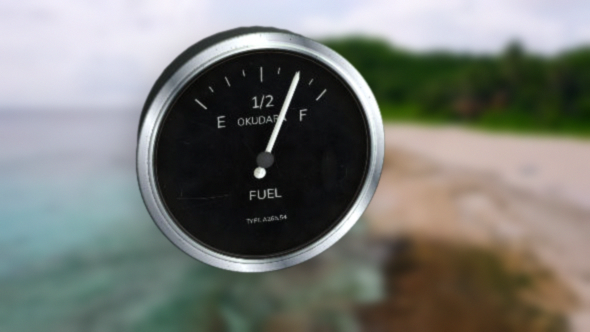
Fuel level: 0.75
